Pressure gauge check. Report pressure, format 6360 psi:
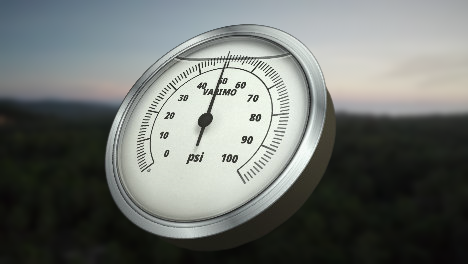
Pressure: 50 psi
